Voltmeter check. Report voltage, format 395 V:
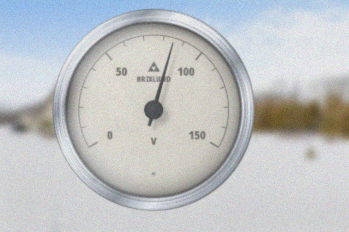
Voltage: 85 V
